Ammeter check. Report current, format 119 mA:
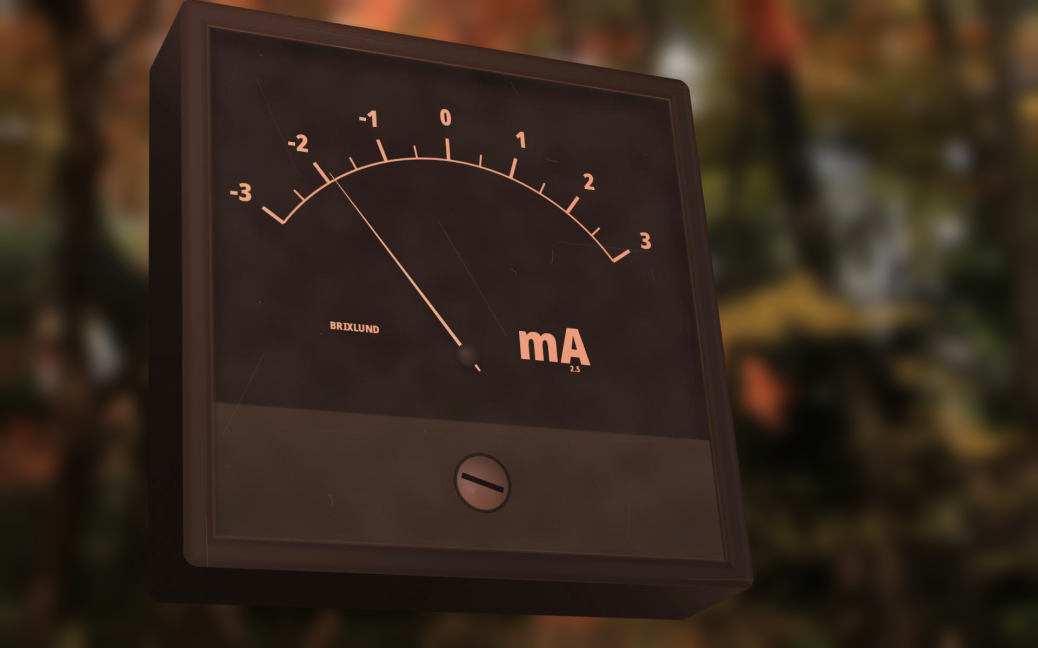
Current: -2 mA
